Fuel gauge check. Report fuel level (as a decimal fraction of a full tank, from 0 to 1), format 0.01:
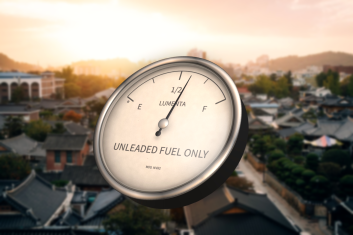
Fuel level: 0.625
